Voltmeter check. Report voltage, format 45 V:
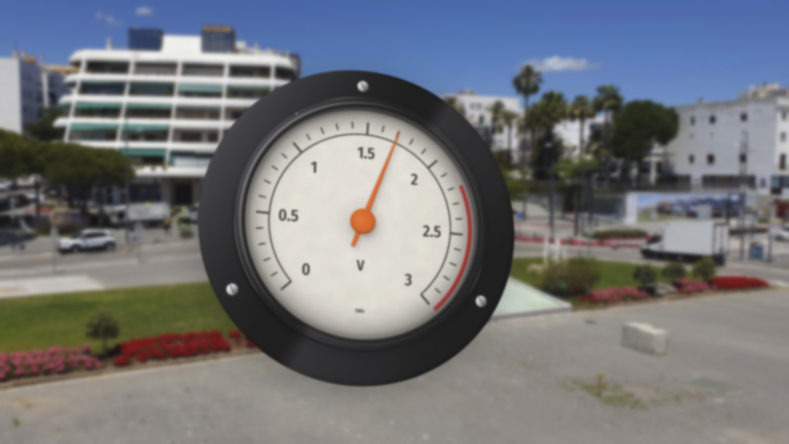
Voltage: 1.7 V
